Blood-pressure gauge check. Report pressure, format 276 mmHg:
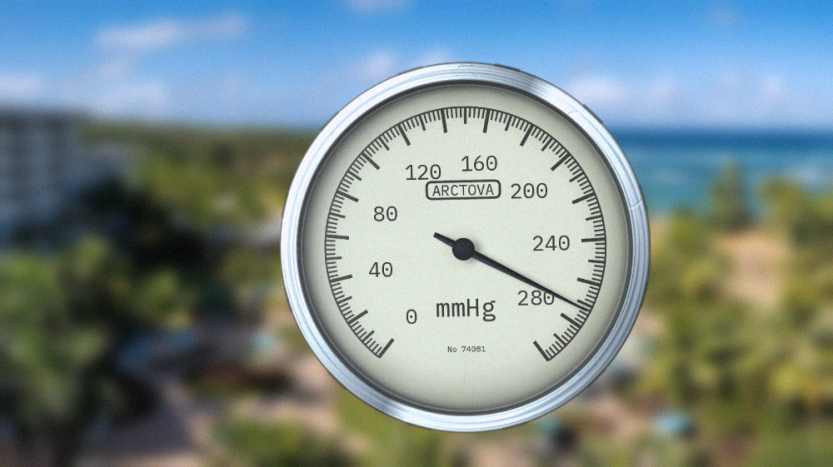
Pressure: 272 mmHg
